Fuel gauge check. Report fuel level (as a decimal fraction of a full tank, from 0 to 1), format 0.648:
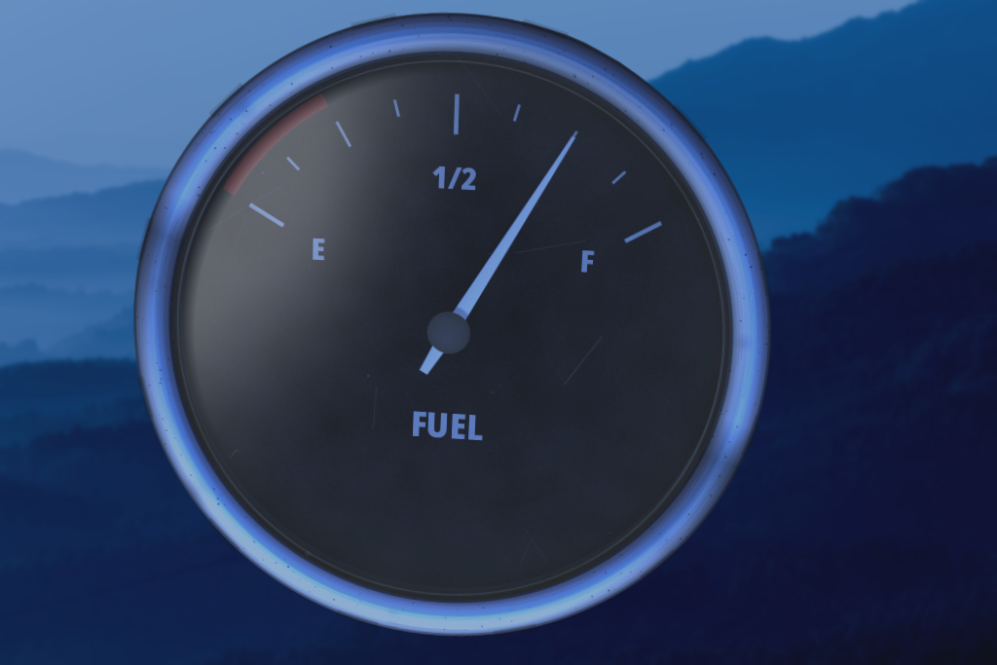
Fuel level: 0.75
